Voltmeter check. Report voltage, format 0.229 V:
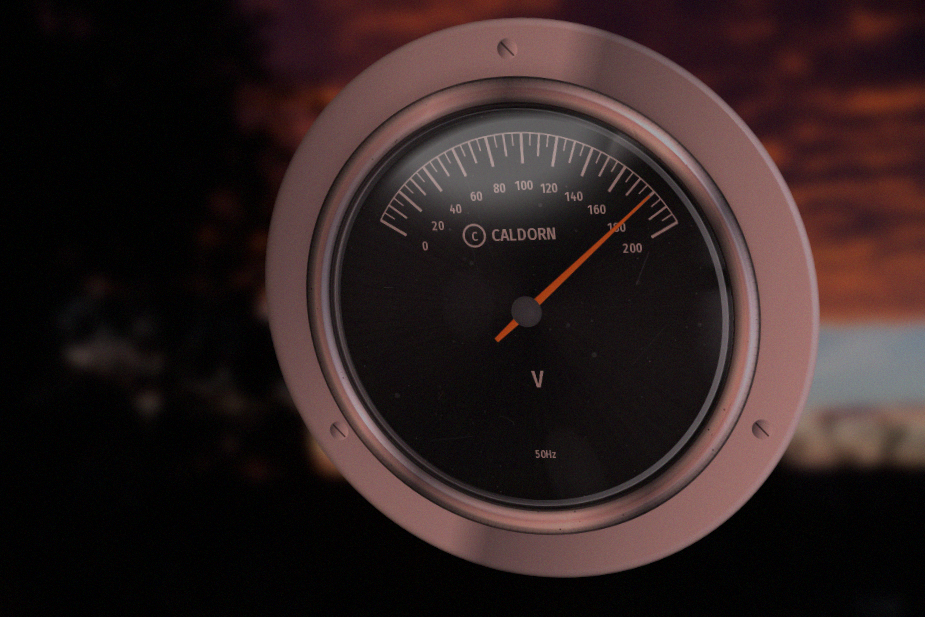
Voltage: 180 V
